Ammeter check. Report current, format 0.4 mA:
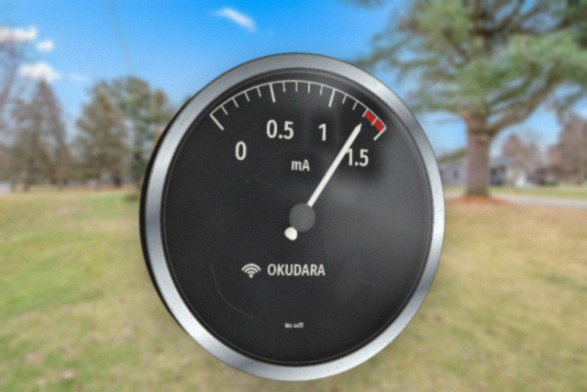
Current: 1.3 mA
